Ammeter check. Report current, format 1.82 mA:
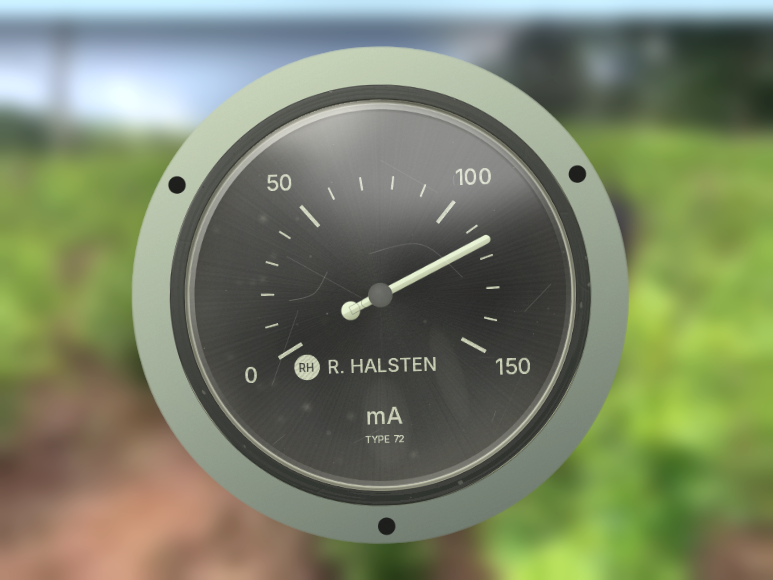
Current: 115 mA
